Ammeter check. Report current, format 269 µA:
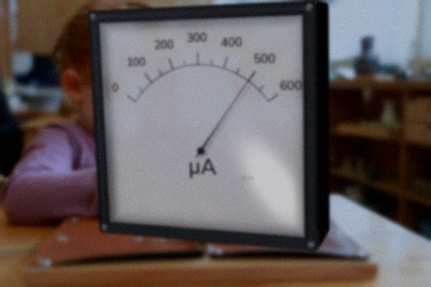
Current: 500 µA
